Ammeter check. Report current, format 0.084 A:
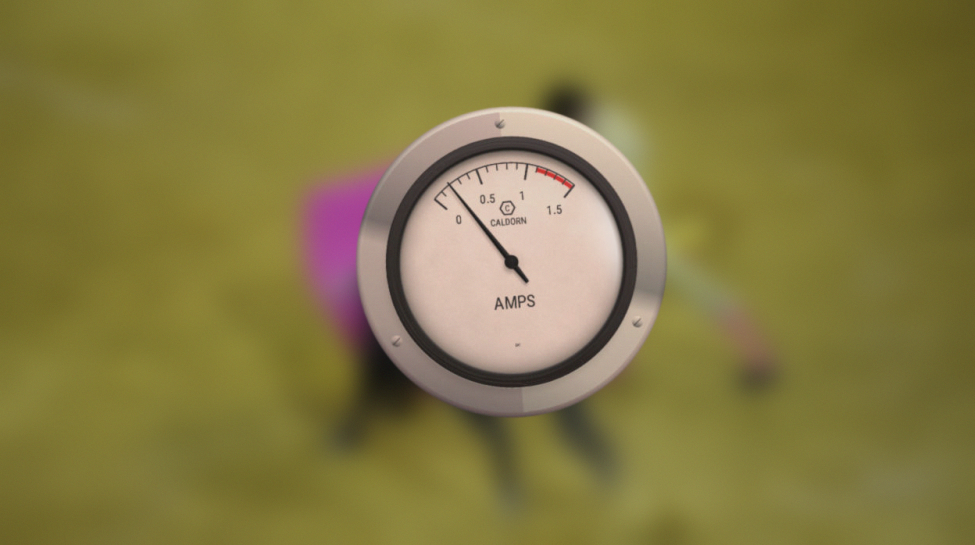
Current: 0.2 A
